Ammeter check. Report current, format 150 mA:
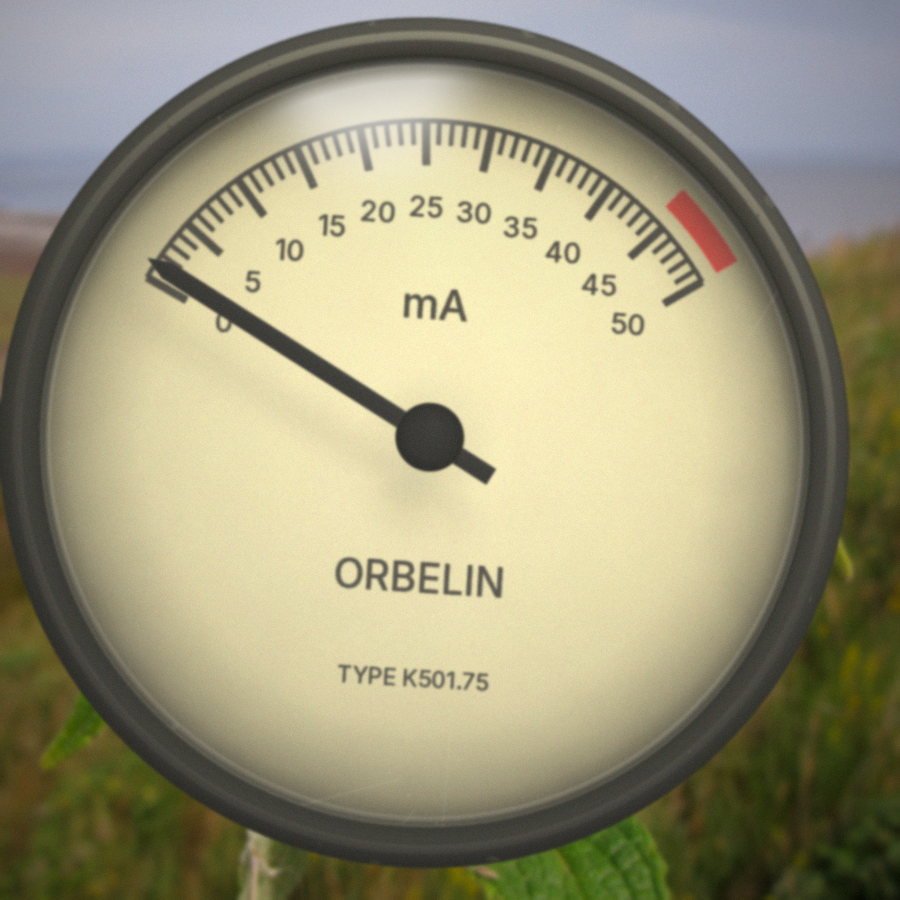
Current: 1 mA
